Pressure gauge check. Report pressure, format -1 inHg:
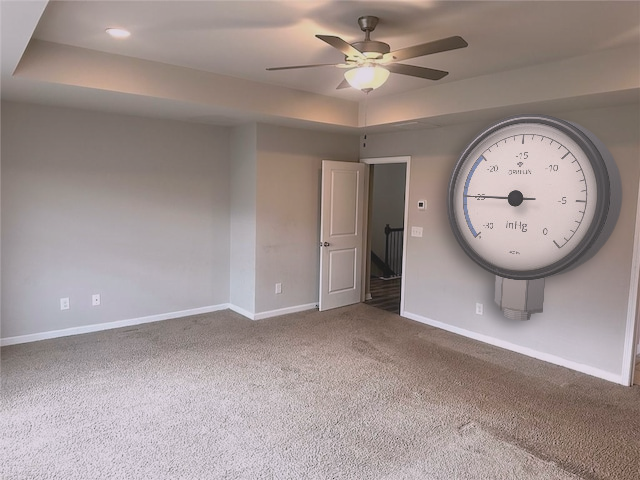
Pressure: -25 inHg
